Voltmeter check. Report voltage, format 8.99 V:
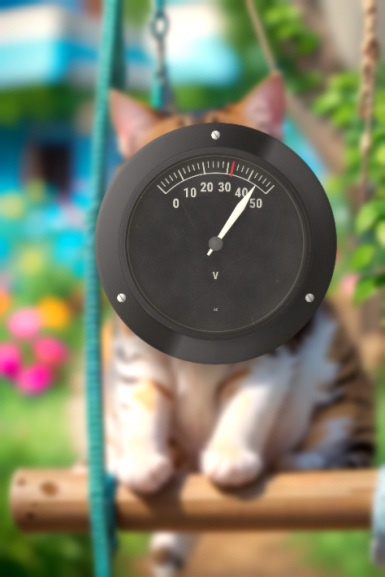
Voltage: 44 V
